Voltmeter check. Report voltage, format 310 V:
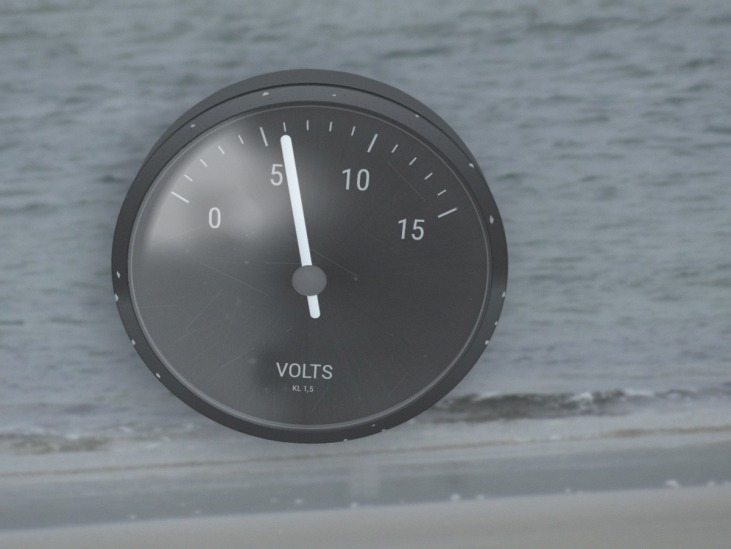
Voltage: 6 V
